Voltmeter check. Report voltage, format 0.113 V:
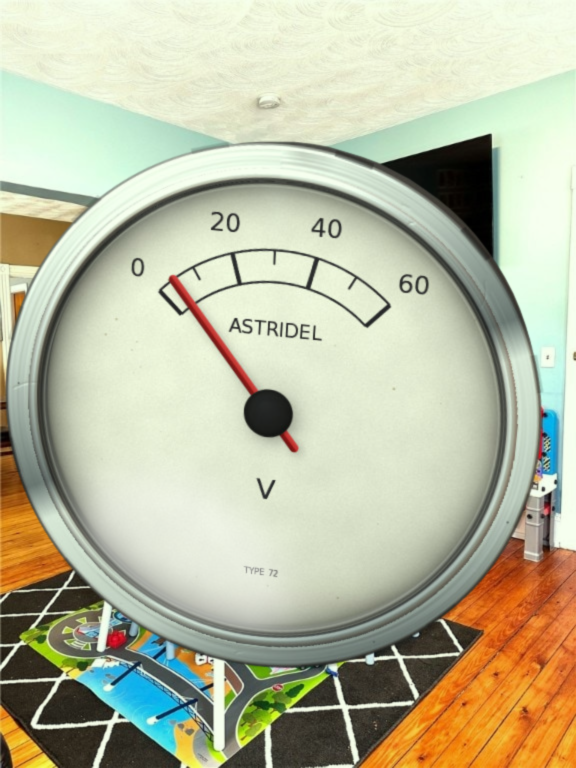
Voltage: 5 V
